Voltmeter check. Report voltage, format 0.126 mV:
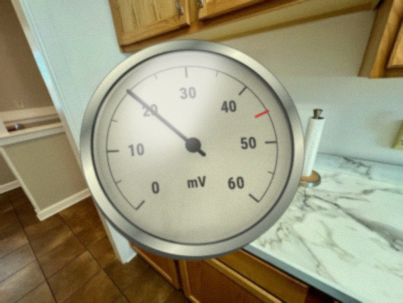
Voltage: 20 mV
